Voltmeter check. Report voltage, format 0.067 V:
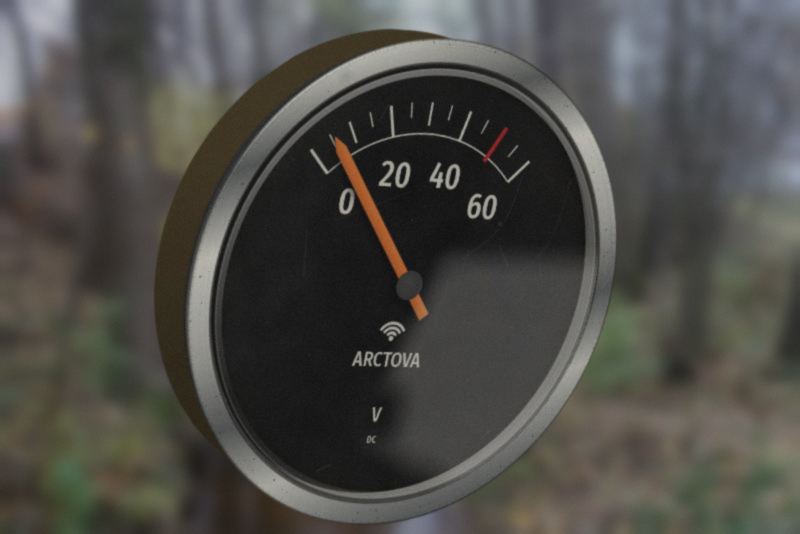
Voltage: 5 V
